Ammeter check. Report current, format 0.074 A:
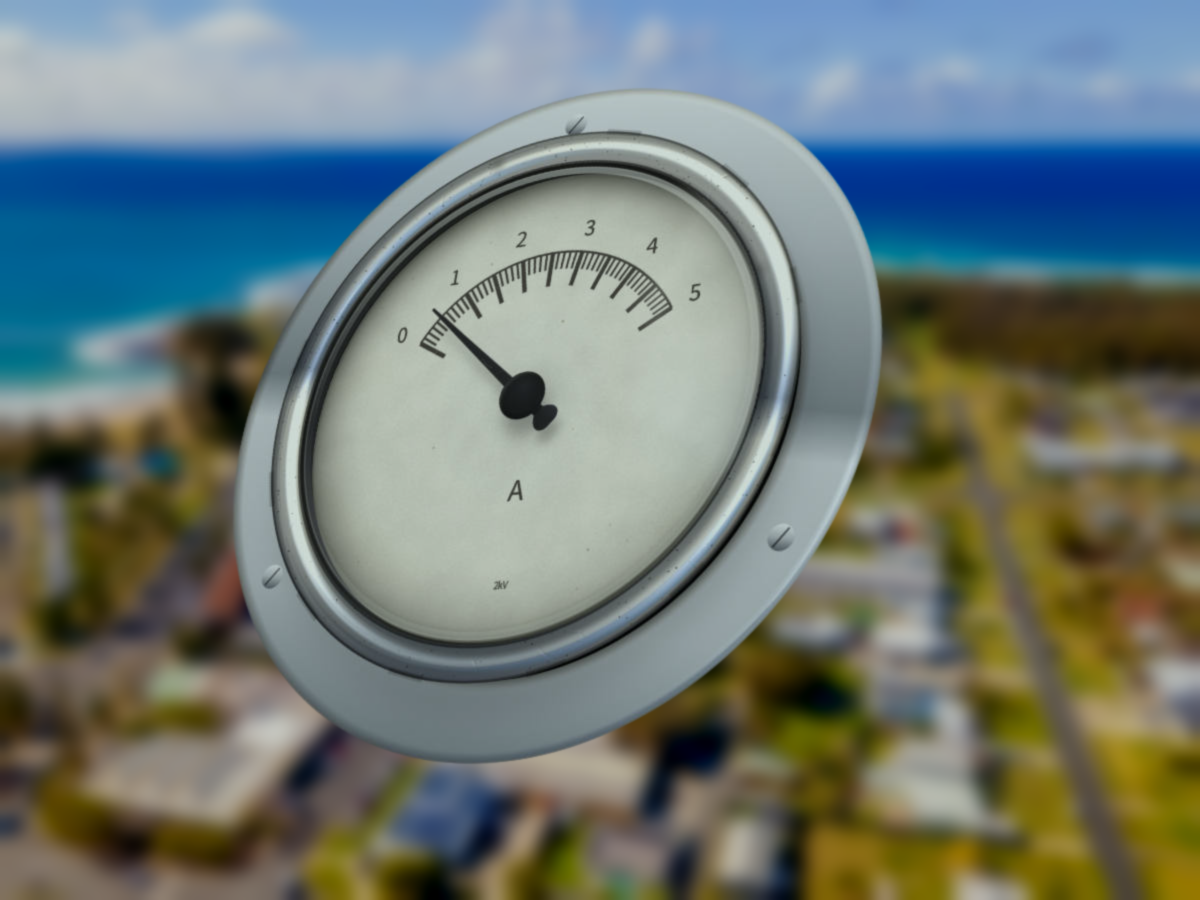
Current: 0.5 A
